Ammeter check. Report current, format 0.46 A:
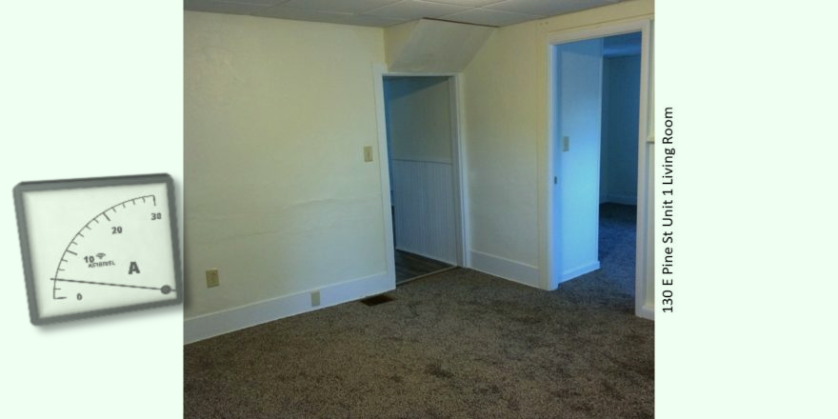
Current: 4 A
